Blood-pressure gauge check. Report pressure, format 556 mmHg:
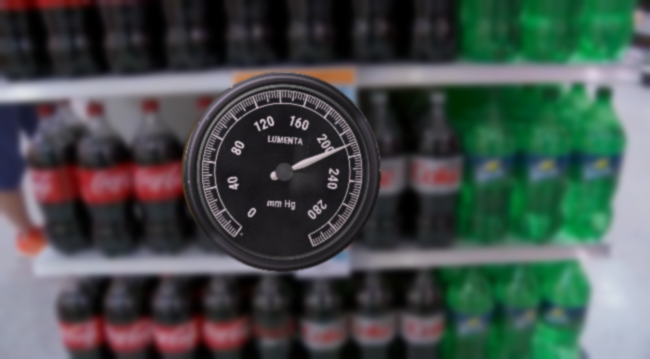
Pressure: 210 mmHg
